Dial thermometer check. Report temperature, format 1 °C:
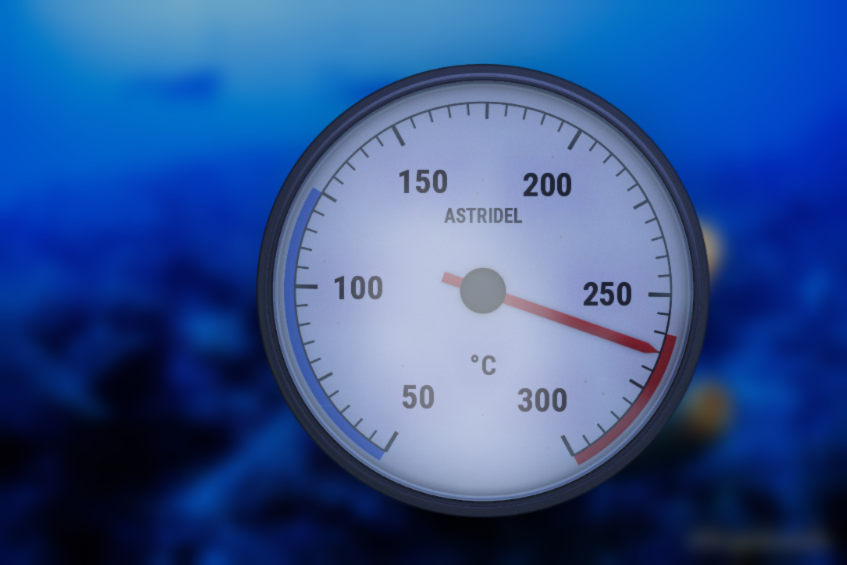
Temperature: 265 °C
